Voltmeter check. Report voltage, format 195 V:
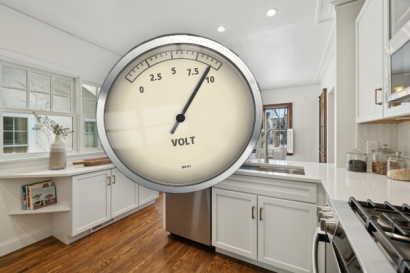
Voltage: 9 V
